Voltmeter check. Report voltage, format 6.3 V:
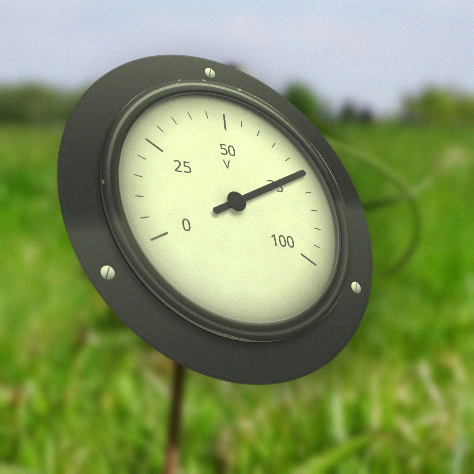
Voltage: 75 V
